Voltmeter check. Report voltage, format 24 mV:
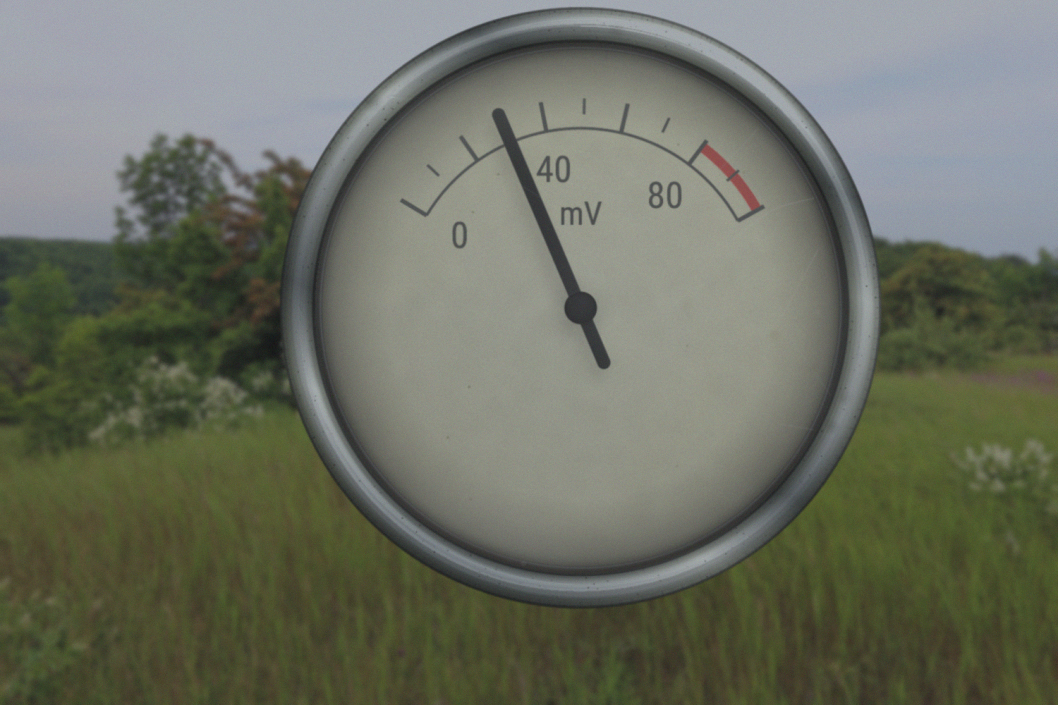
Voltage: 30 mV
